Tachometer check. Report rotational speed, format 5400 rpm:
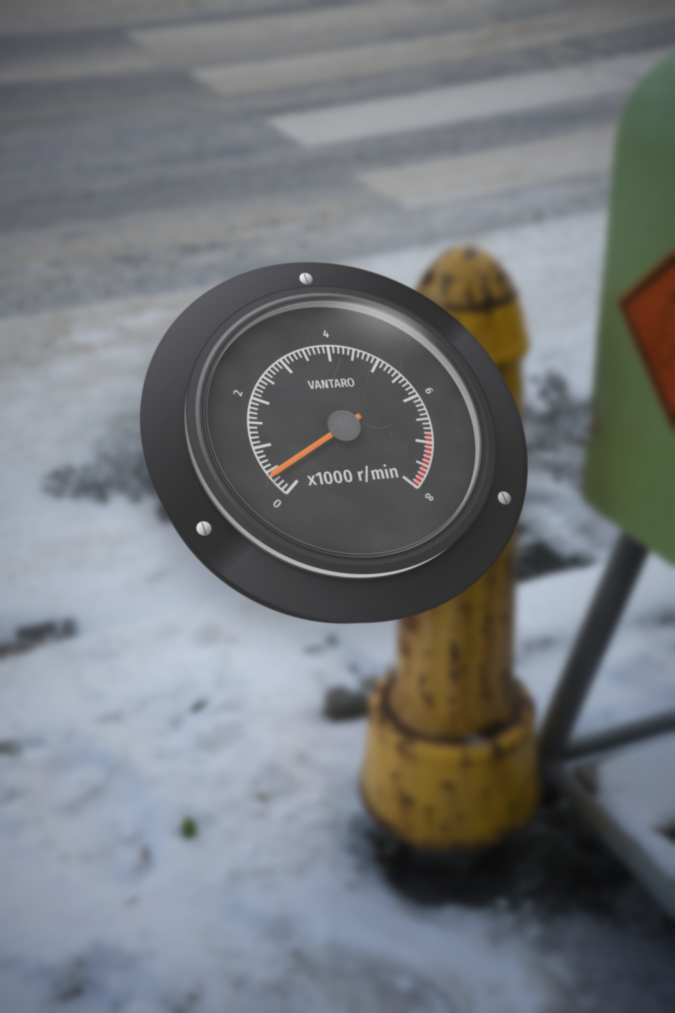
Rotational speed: 400 rpm
